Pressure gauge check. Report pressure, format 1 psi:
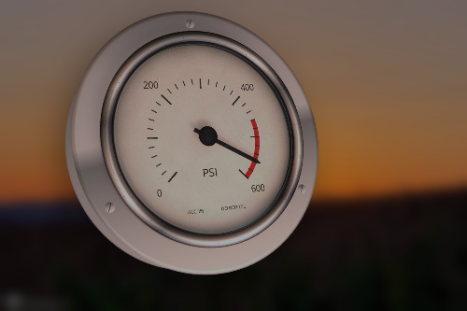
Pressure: 560 psi
